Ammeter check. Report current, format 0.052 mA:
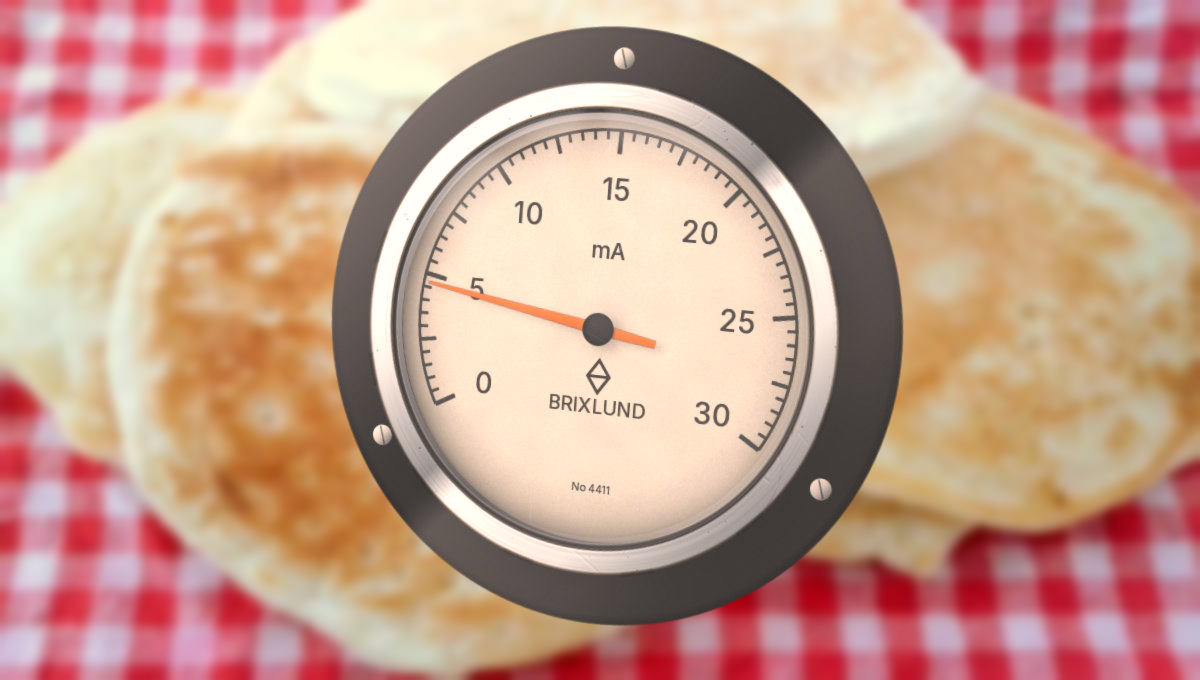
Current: 4.75 mA
